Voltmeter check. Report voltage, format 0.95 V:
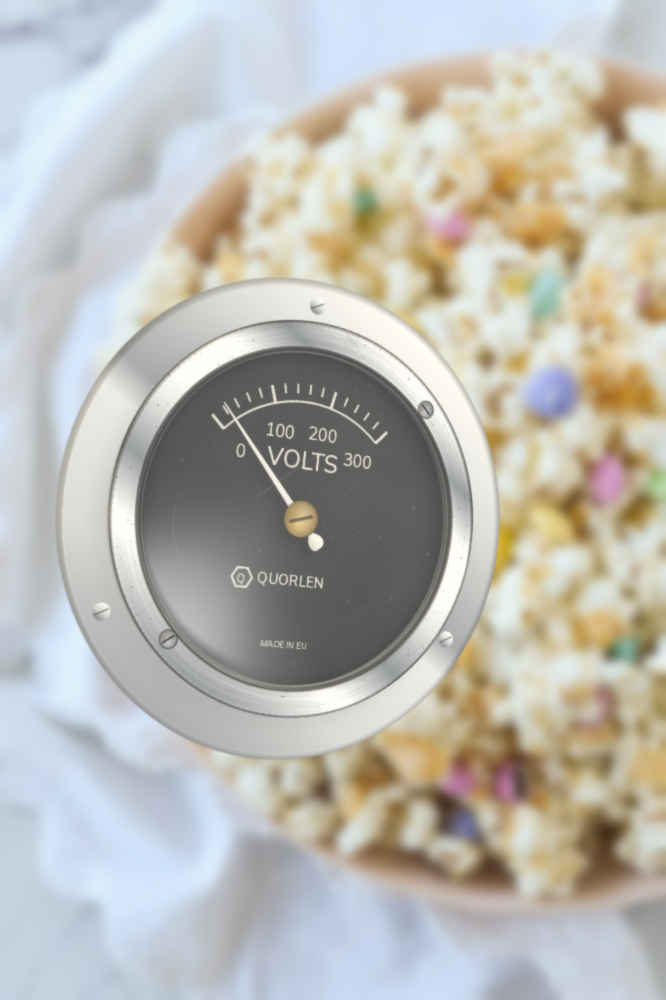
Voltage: 20 V
